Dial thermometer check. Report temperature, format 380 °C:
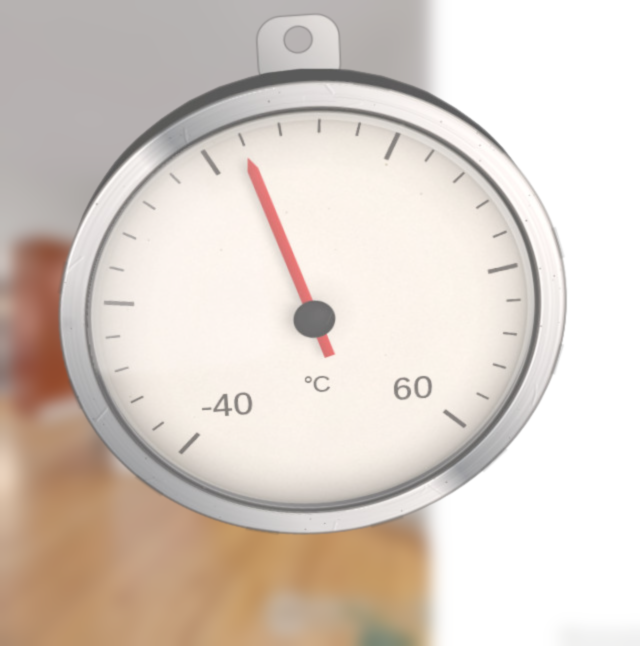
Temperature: 4 °C
